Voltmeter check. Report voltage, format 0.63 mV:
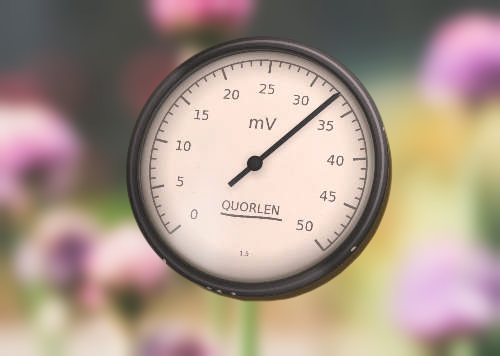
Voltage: 33 mV
